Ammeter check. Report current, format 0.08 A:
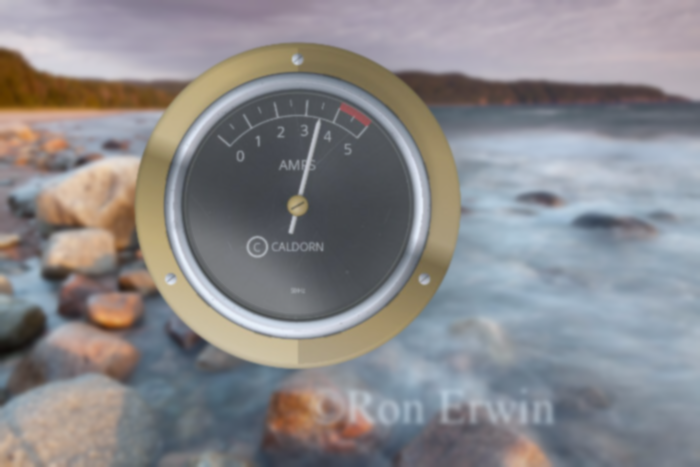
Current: 3.5 A
